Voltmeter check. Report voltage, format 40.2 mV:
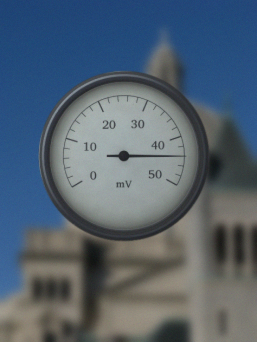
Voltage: 44 mV
